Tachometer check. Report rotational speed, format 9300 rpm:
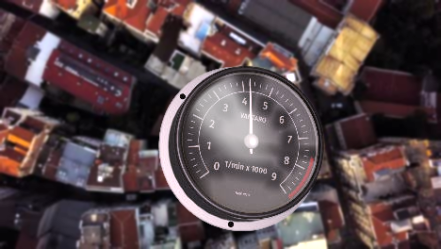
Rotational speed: 4200 rpm
